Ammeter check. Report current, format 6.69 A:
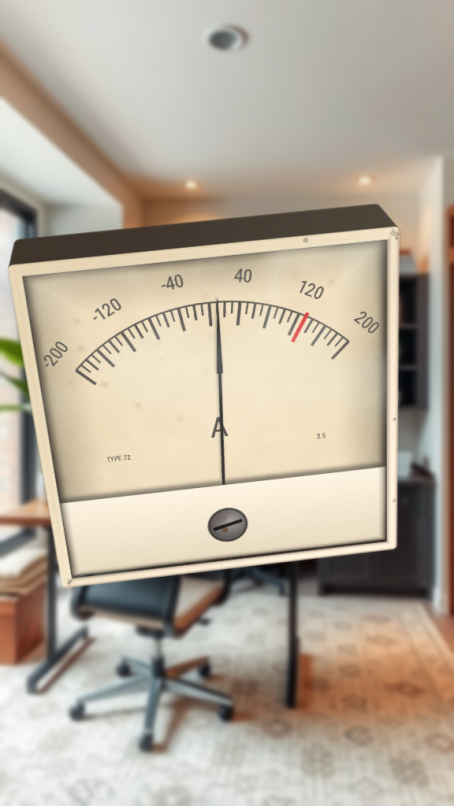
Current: 10 A
